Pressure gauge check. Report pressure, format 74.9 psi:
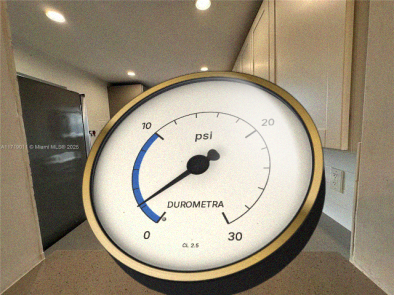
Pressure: 2 psi
